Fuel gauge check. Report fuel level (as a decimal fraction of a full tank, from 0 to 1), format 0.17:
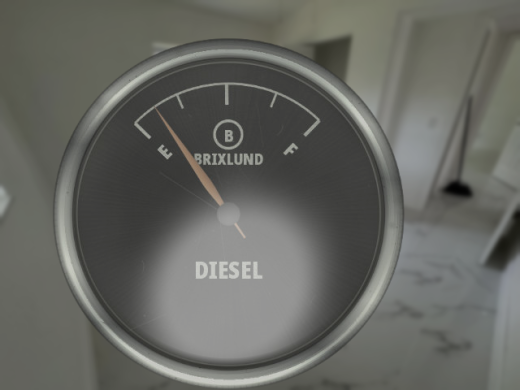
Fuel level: 0.125
